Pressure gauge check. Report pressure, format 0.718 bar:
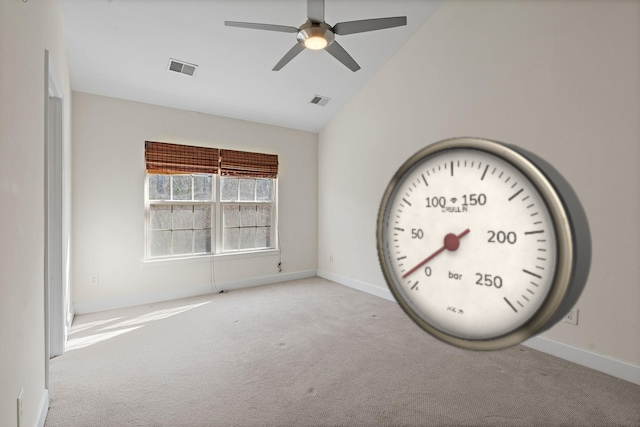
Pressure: 10 bar
